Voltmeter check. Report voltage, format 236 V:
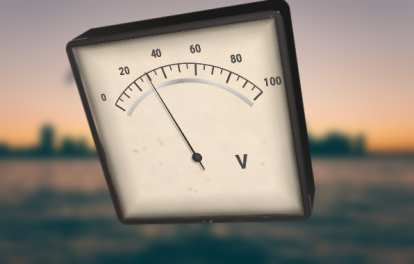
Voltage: 30 V
